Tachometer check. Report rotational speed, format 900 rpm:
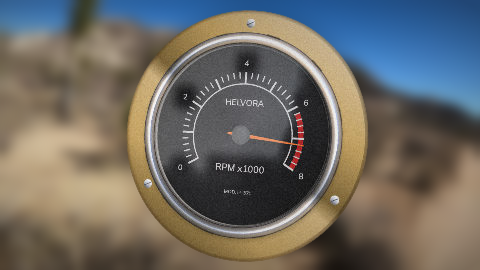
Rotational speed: 7200 rpm
